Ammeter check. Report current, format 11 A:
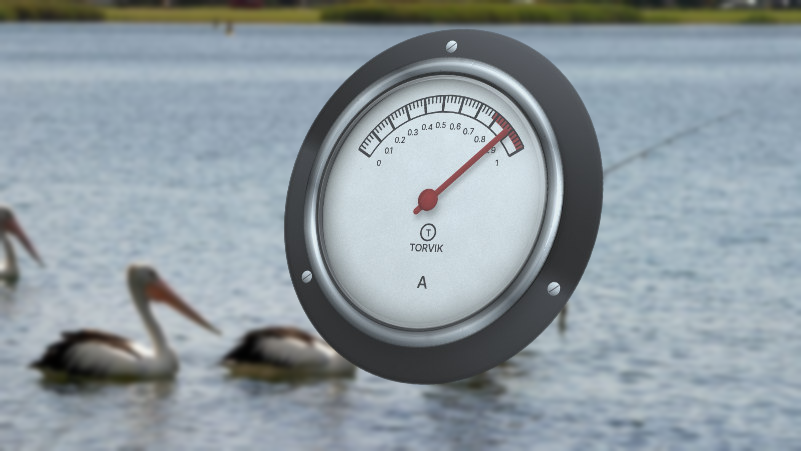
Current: 0.9 A
